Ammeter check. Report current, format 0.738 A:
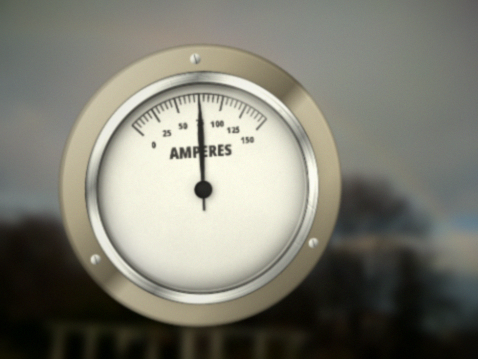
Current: 75 A
